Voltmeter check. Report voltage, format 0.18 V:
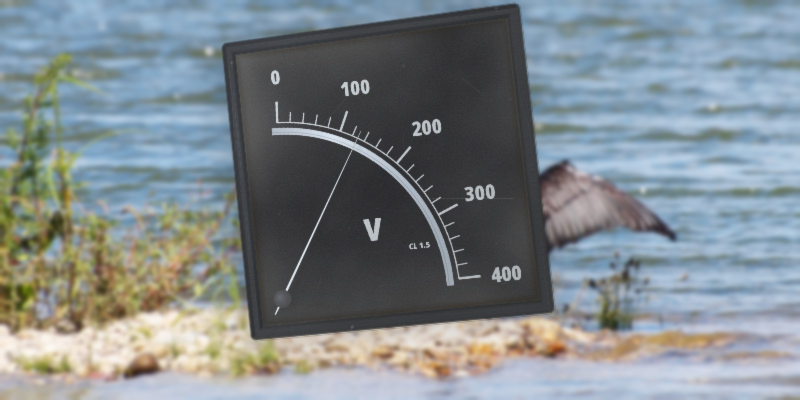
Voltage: 130 V
